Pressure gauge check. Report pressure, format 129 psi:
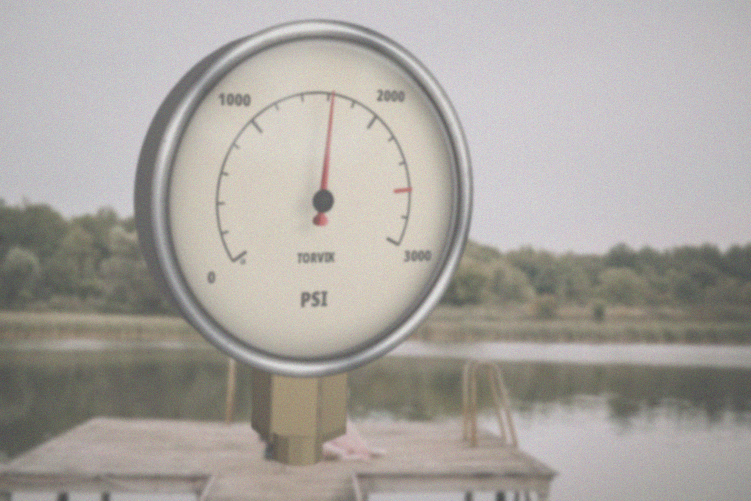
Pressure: 1600 psi
